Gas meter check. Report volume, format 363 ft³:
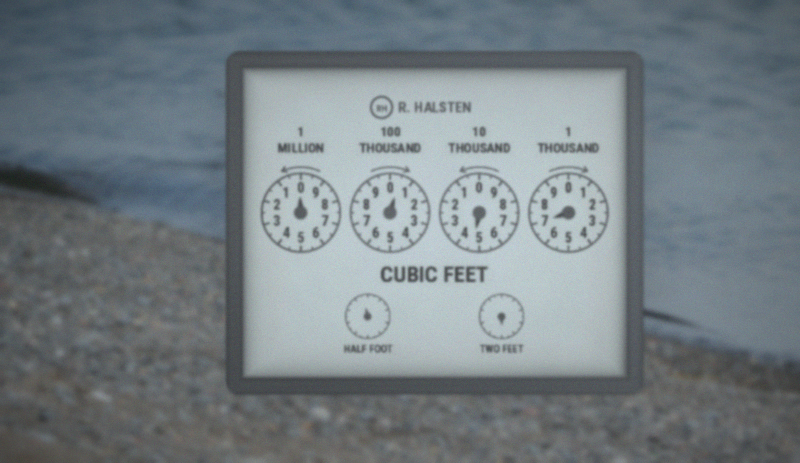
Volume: 4700 ft³
